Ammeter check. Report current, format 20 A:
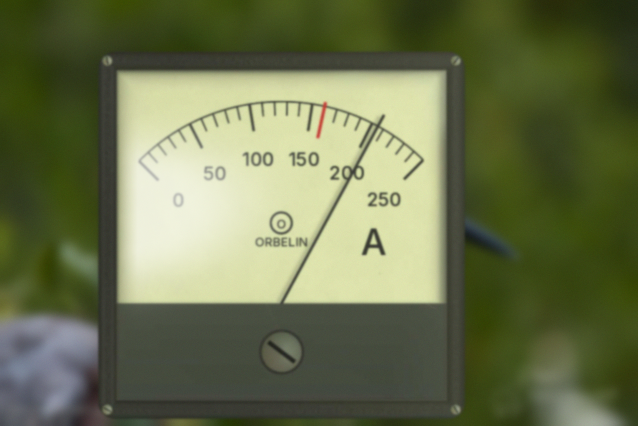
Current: 205 A
